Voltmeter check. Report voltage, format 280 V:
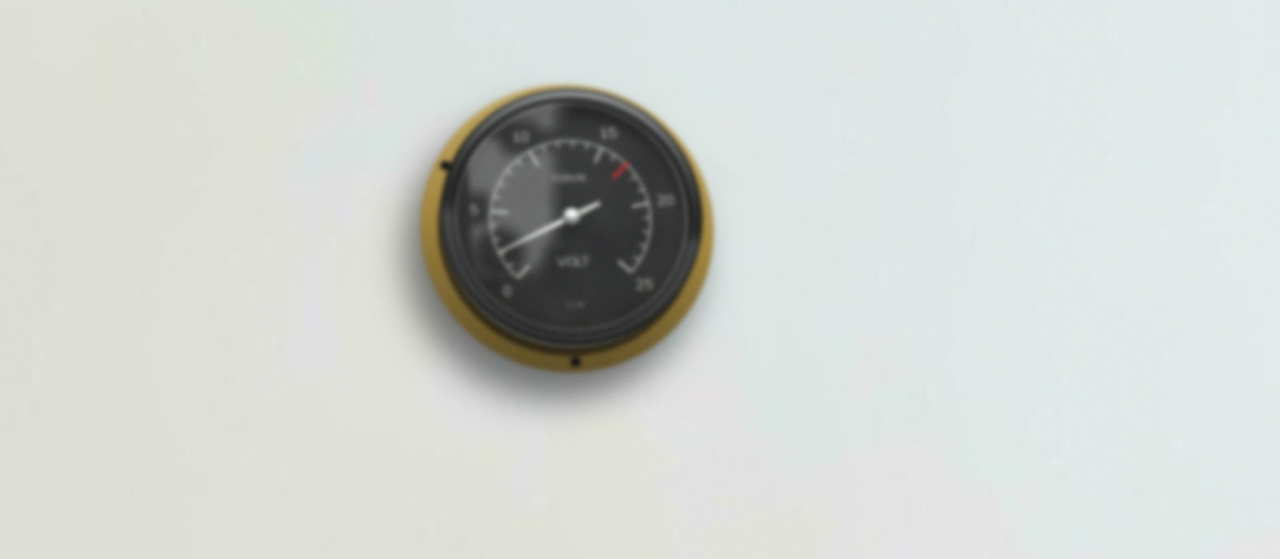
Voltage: 2 V
